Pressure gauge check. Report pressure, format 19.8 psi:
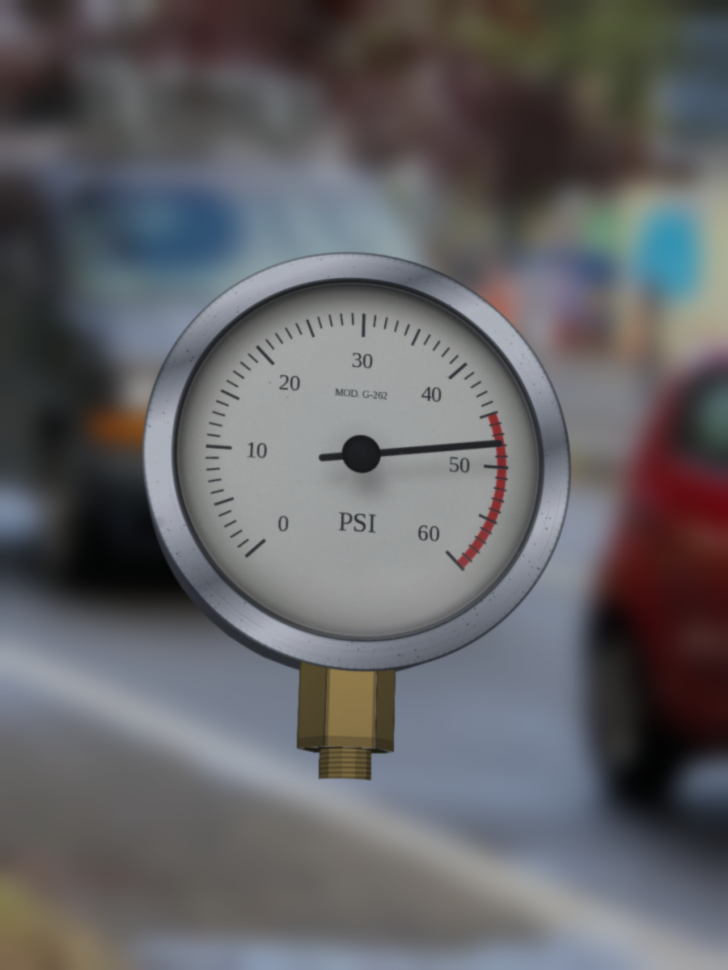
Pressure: 48 psi
